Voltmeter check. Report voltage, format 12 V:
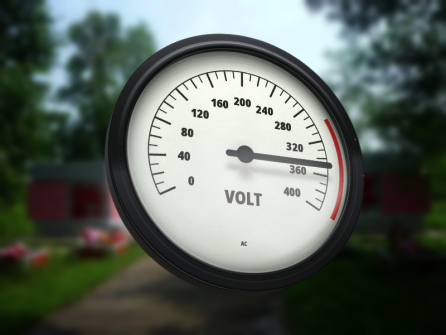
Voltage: 350 V
